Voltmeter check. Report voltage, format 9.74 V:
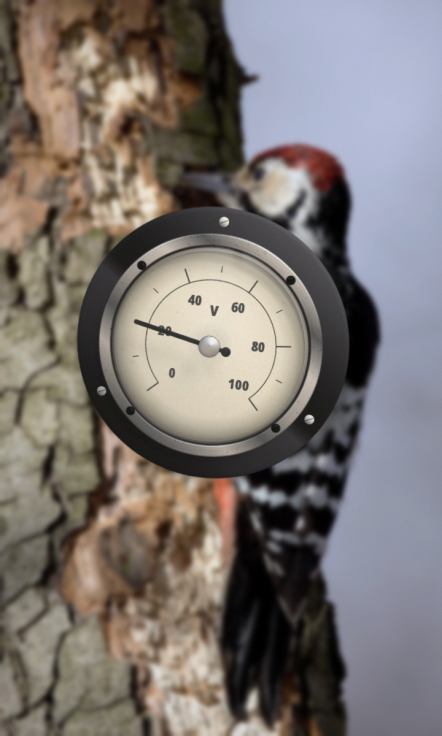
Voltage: 20 V
